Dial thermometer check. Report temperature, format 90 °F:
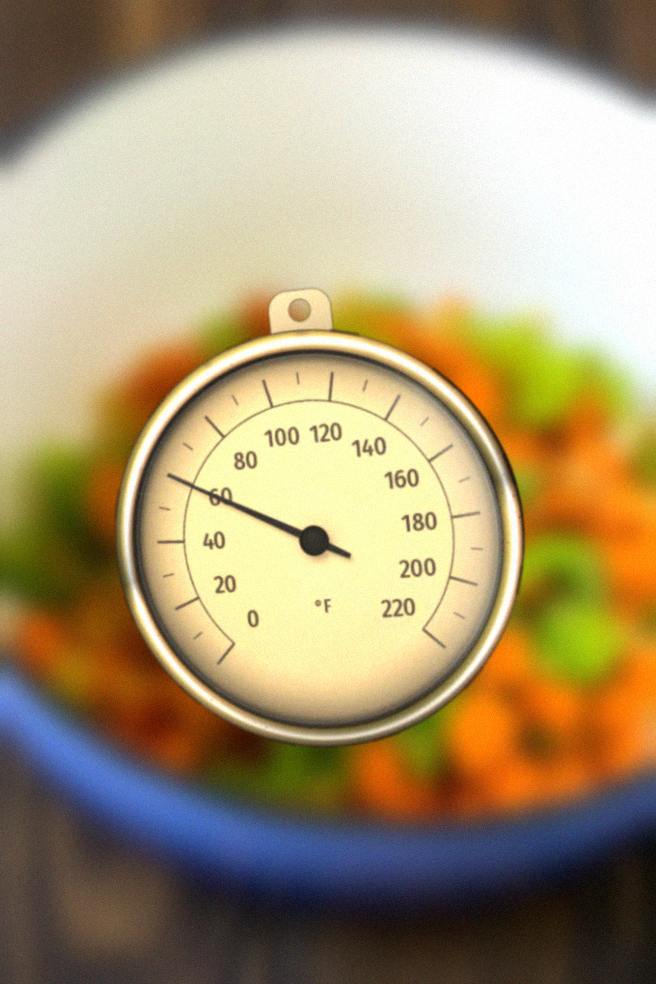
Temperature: 60 °F
